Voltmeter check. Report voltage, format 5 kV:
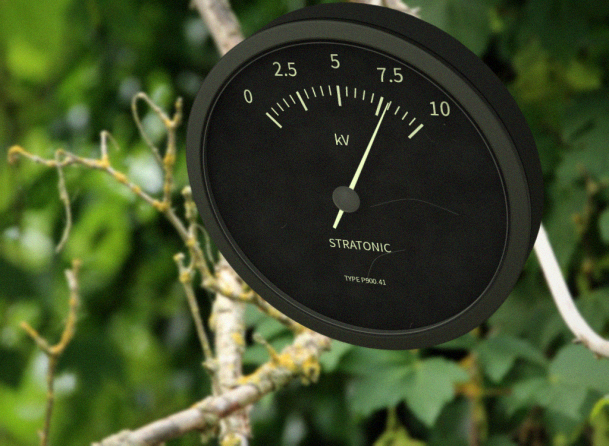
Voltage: 8 kV
